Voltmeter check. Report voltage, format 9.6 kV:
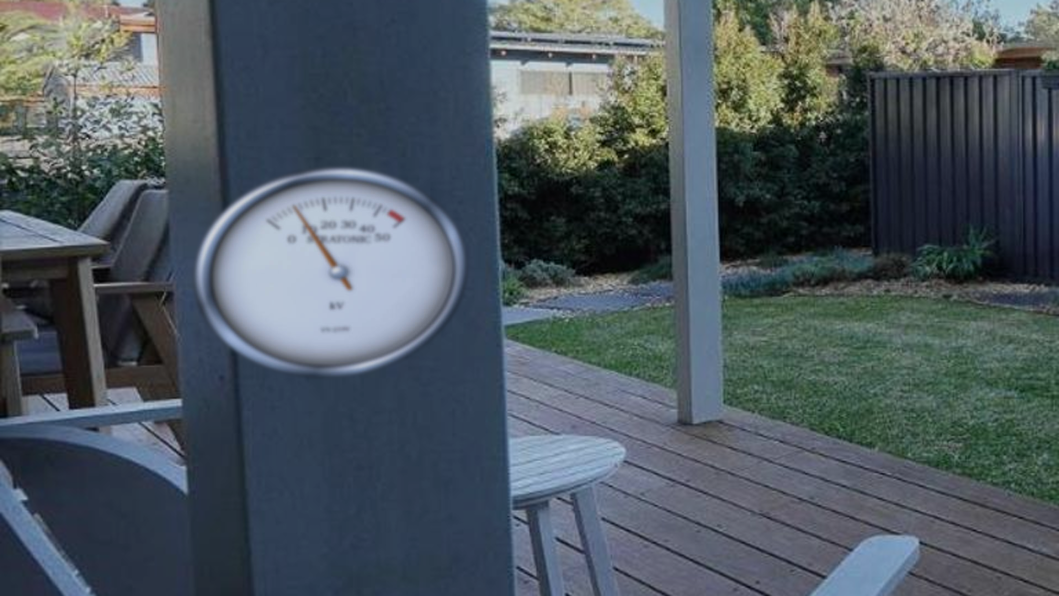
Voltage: 10 kV
